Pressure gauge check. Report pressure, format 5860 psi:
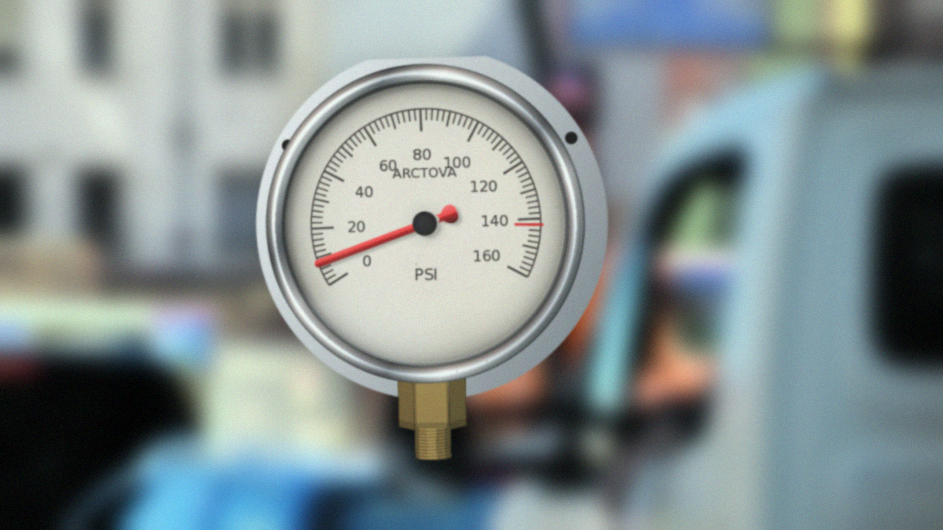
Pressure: 8 psi
